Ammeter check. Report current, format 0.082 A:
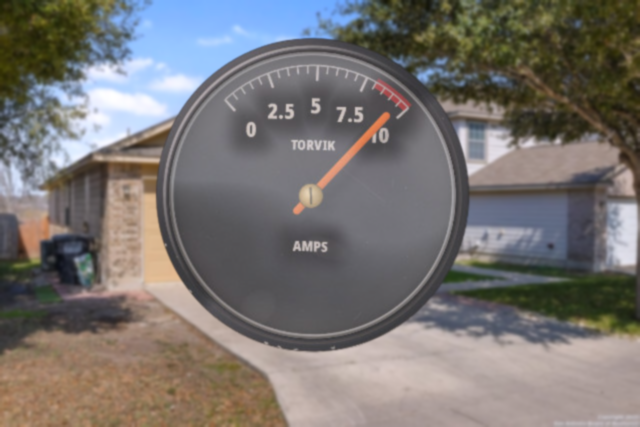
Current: 9.5 A
